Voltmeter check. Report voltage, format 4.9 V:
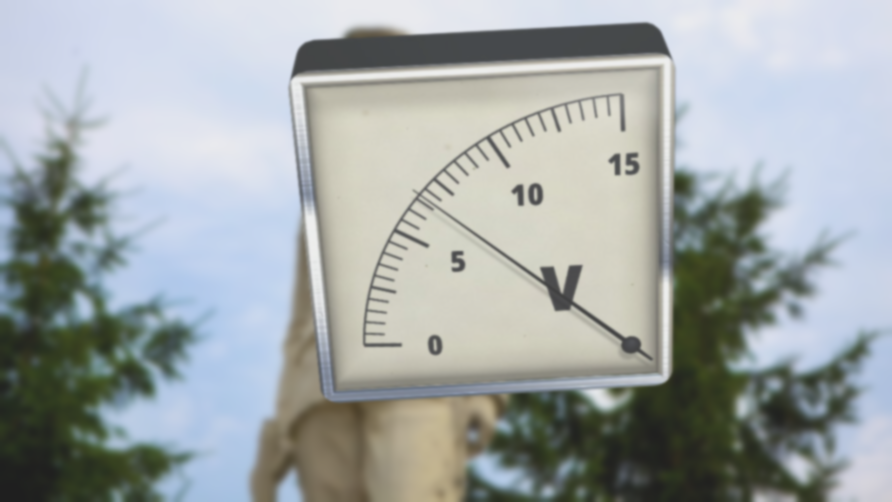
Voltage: 6.75 V
